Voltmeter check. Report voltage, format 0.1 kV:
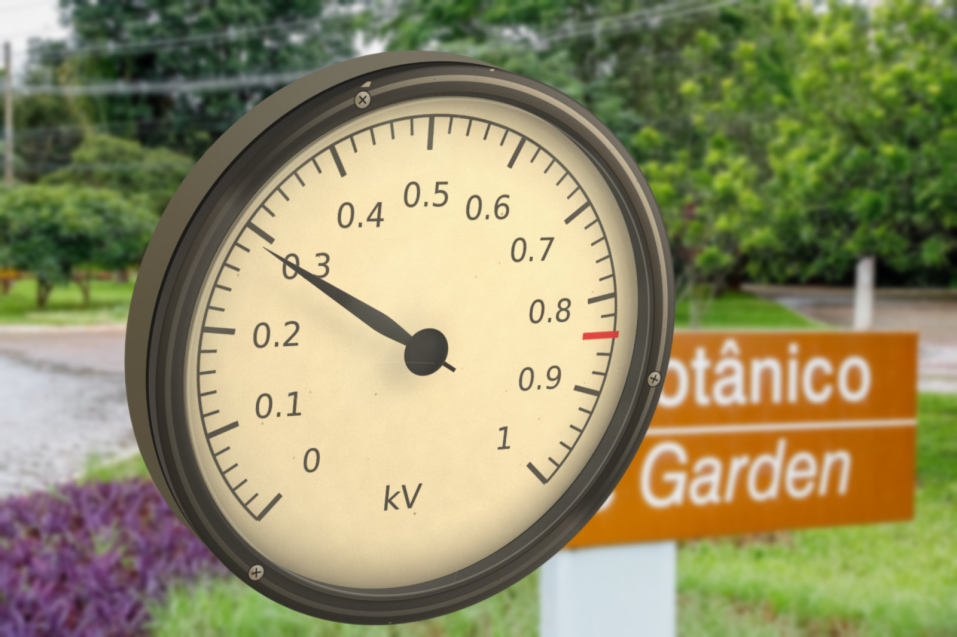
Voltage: 0.29 kV
